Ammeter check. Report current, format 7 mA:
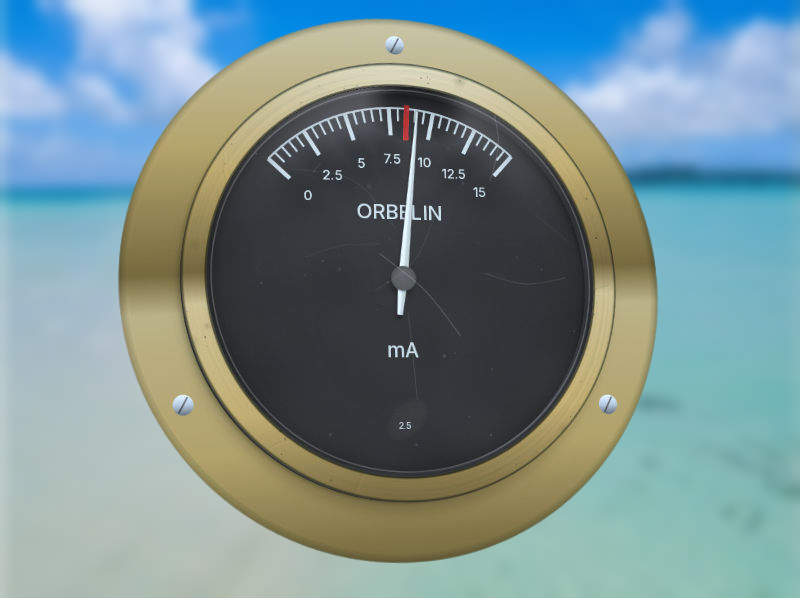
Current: 9 mA
